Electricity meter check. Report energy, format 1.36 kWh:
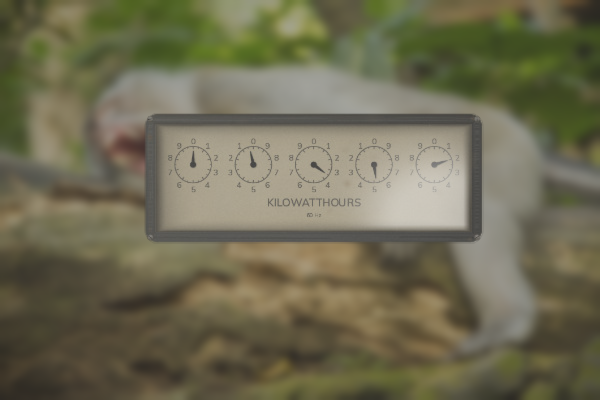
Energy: 352 kWh
